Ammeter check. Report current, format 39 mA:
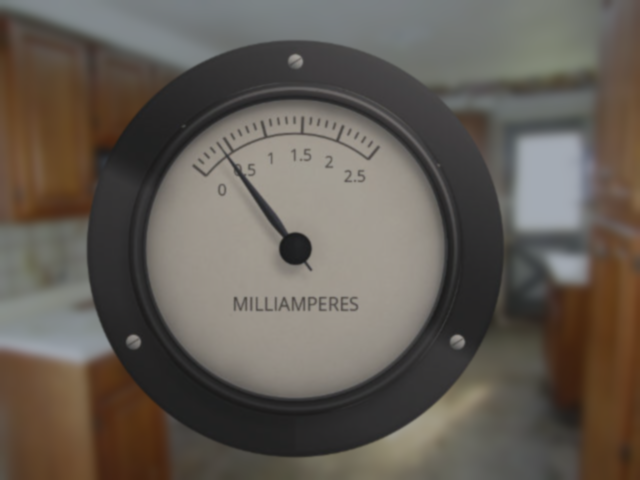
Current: 0.4 mA
